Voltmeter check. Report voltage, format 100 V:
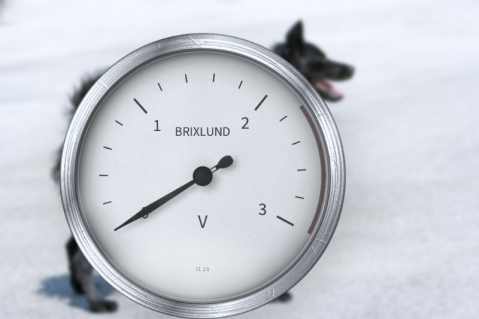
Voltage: 0 V
